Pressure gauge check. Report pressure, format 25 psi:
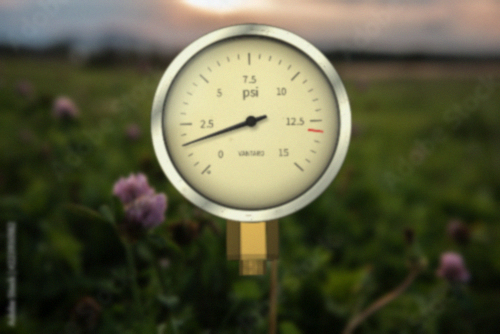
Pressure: 1.5 psi
